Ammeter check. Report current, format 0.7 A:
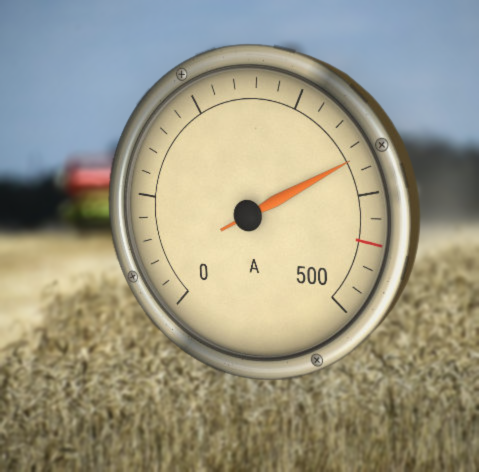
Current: 370 A
